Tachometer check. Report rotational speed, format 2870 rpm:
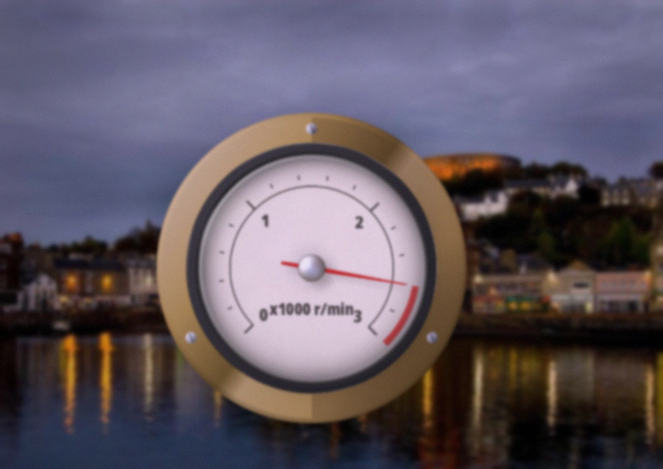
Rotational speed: 2600 rpm
